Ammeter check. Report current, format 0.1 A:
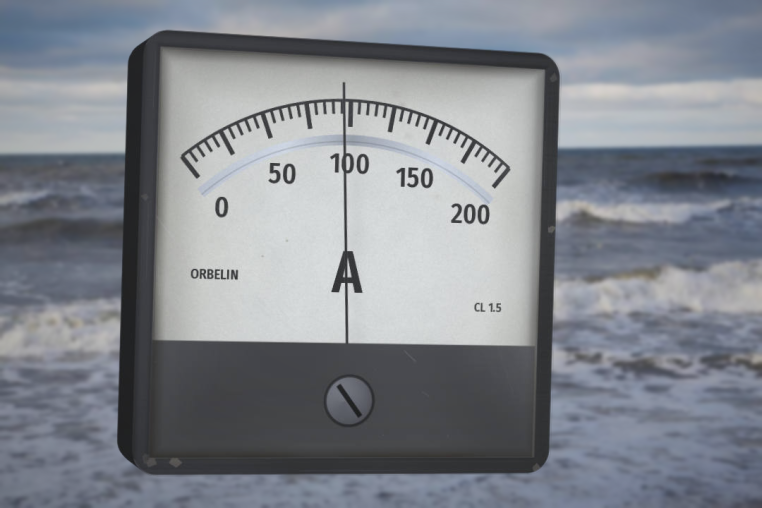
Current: 95 A
